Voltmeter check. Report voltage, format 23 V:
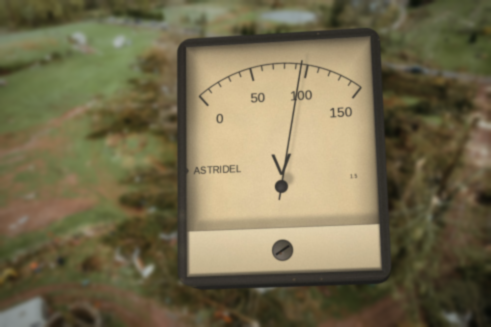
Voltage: 95 V
